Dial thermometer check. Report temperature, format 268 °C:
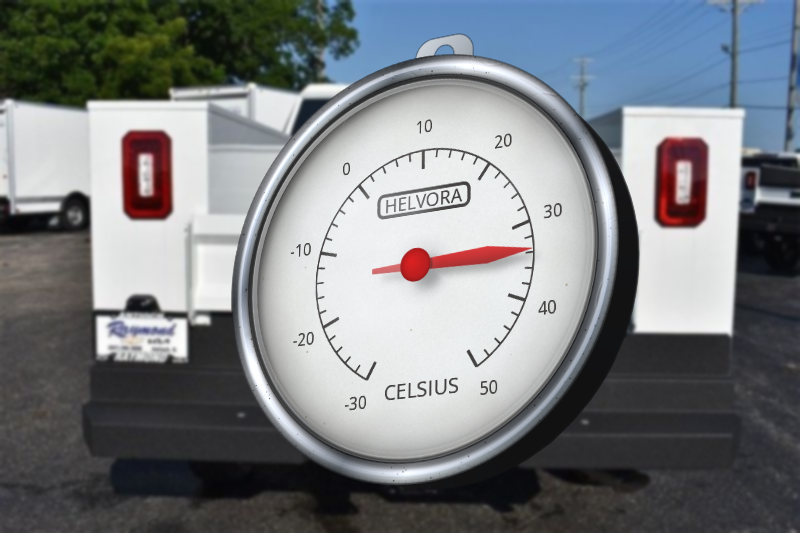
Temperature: 34 °C
